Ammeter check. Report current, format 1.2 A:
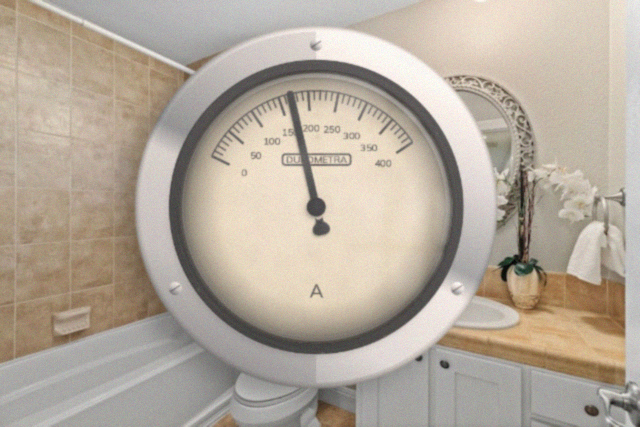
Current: 170 A
